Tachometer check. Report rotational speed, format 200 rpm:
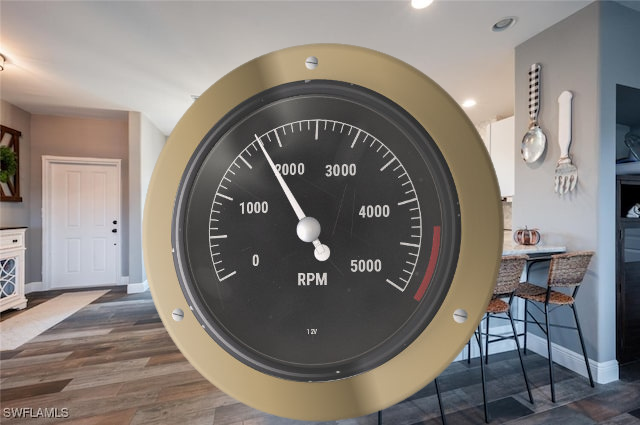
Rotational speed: 1800 rpm
